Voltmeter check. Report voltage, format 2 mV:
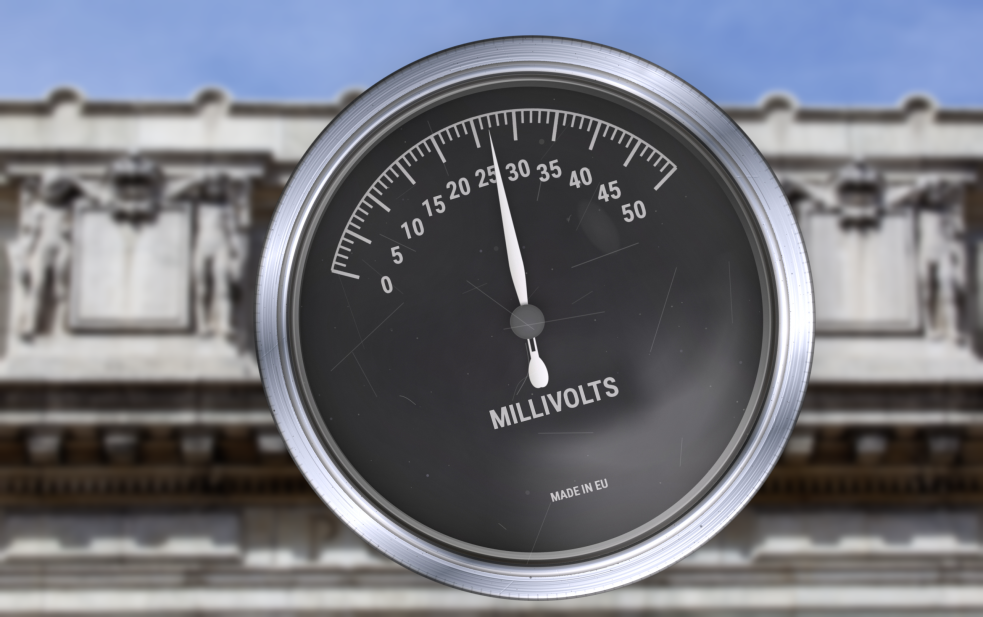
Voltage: 27 mV
